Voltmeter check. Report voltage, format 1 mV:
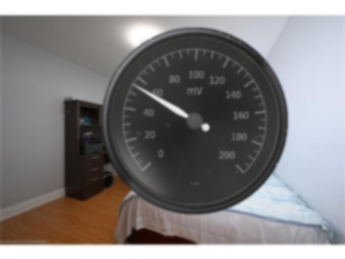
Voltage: 55 mV
